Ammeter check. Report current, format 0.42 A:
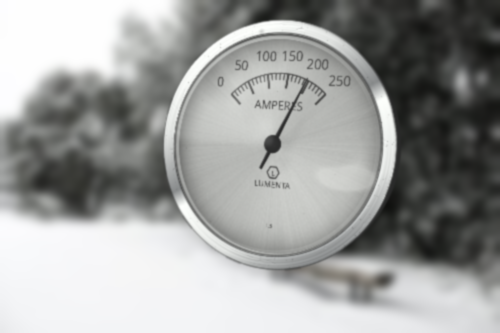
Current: 200 A
